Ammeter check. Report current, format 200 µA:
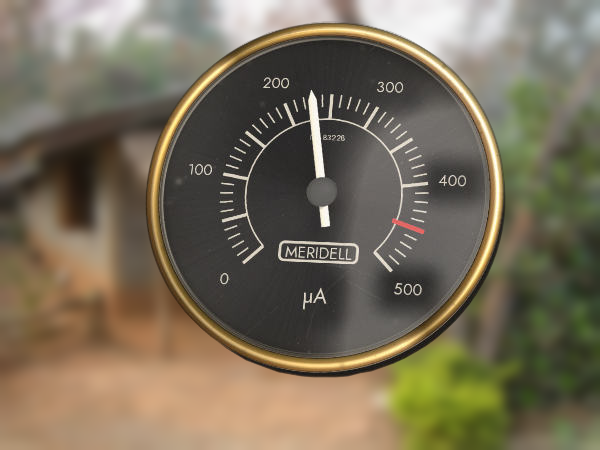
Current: 230 µA
